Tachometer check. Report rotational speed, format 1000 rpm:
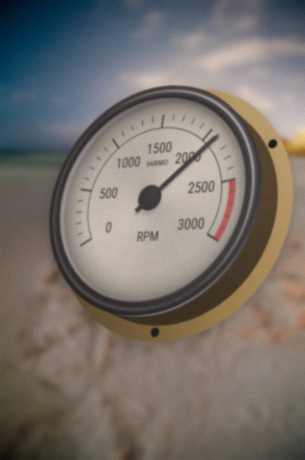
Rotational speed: 2100 rpm
